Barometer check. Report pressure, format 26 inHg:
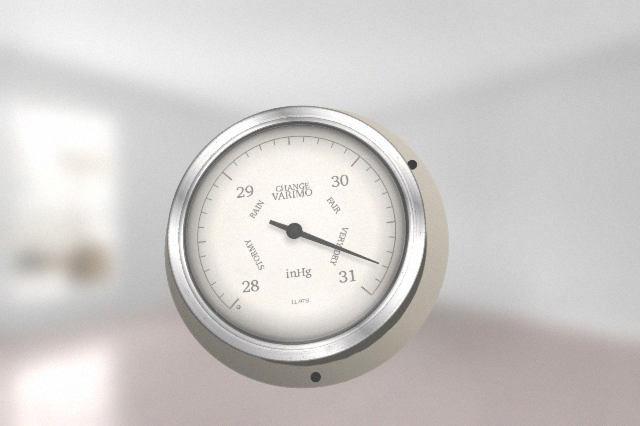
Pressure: 30.8 inHg
